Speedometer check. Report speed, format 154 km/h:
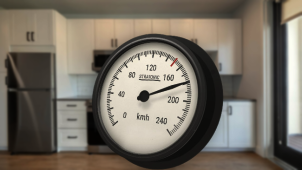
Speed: 180 km/h
